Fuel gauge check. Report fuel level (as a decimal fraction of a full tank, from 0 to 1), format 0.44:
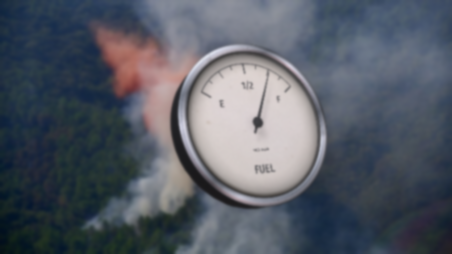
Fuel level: 0.75
